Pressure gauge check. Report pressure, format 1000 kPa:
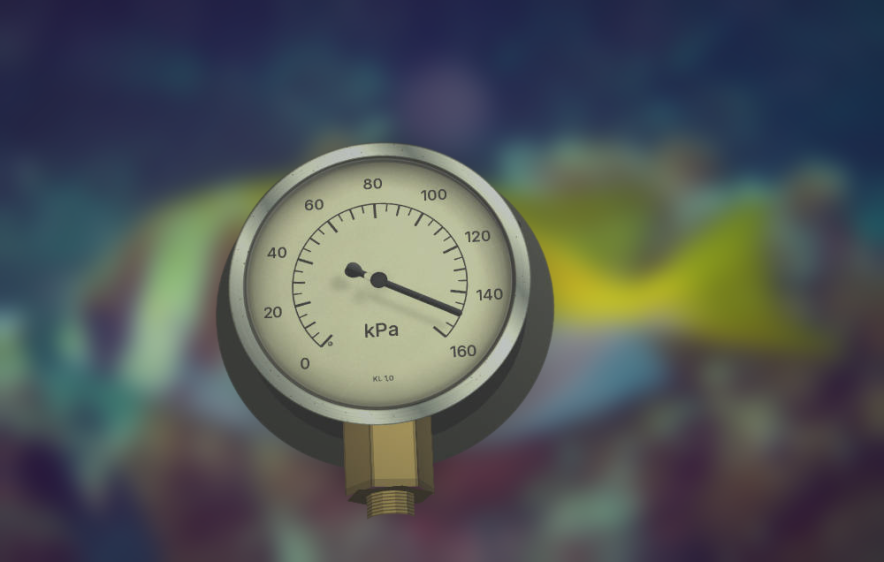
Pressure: 150 kPa
